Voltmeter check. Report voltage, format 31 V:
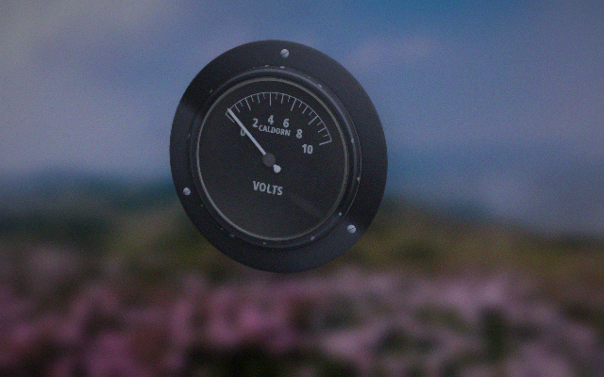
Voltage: 0.5 V
